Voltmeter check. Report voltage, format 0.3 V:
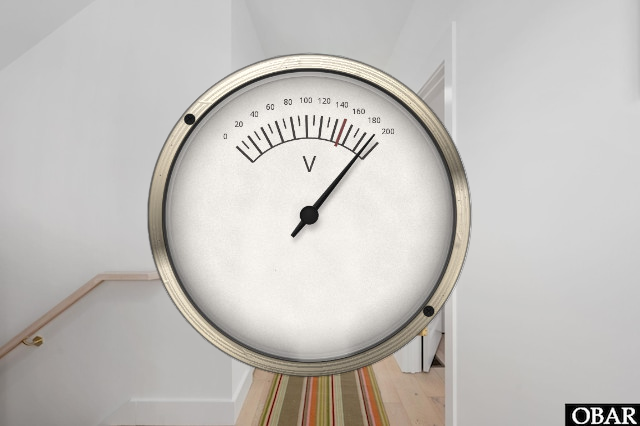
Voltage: 190 V
